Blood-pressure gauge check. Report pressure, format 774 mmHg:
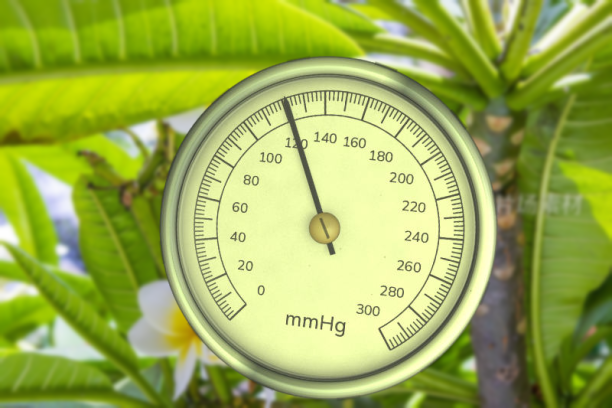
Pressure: 122 mmHg
